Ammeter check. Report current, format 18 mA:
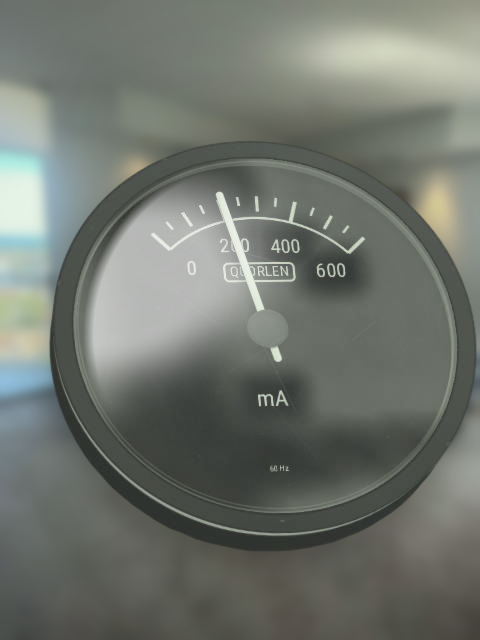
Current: 200 mA
